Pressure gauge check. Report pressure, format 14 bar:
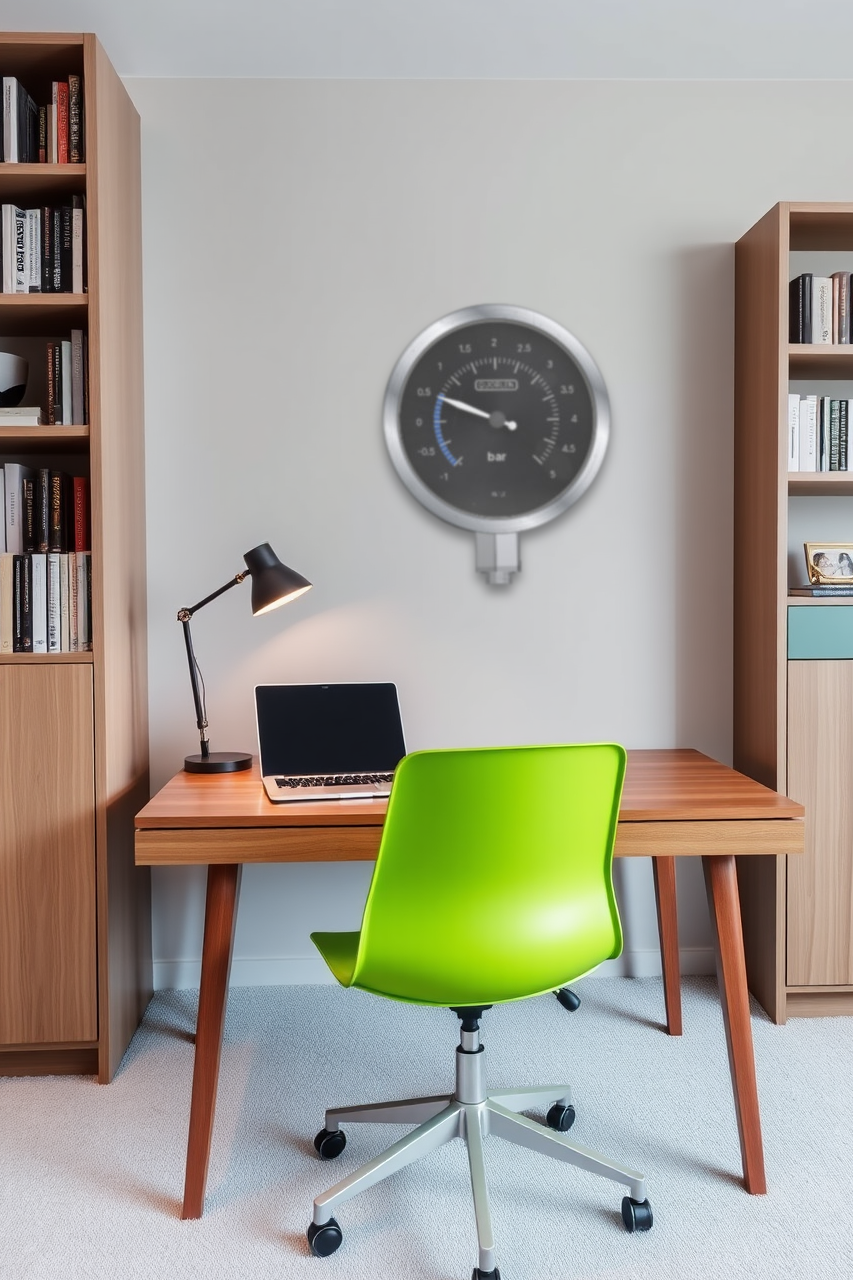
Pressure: 0.5 bar
